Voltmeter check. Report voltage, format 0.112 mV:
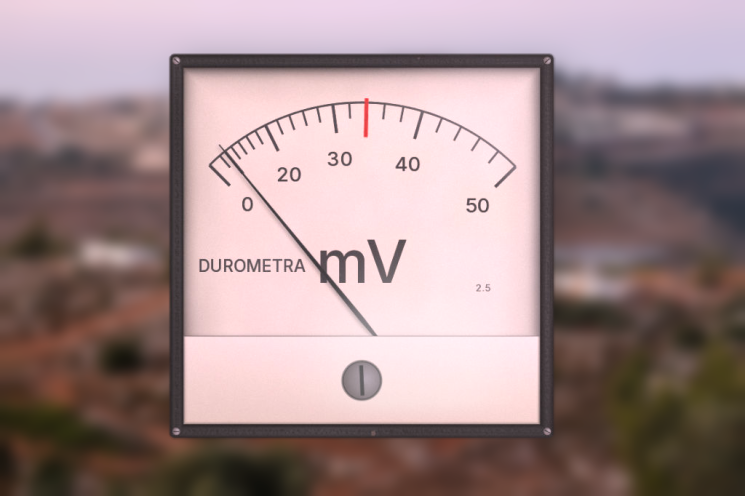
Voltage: 10 mV
